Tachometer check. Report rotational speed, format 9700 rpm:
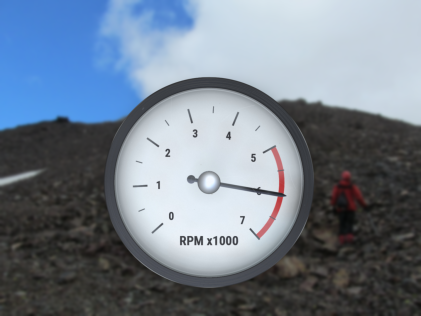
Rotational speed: 6000 rpm
